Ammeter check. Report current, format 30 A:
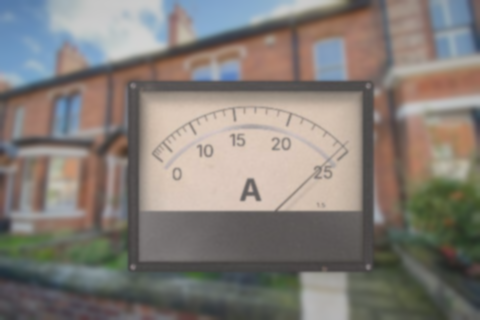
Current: 24.5 A
